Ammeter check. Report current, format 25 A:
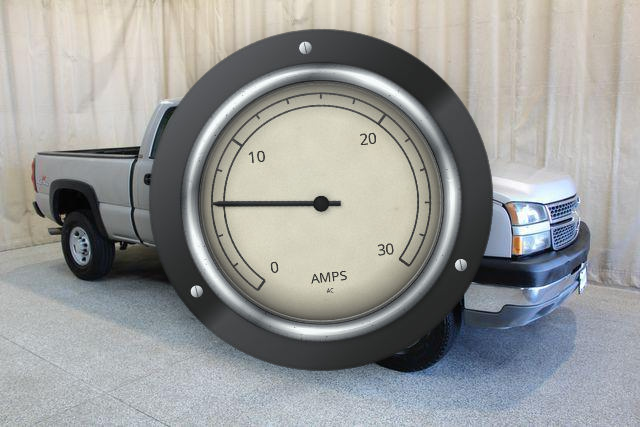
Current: 6 A
